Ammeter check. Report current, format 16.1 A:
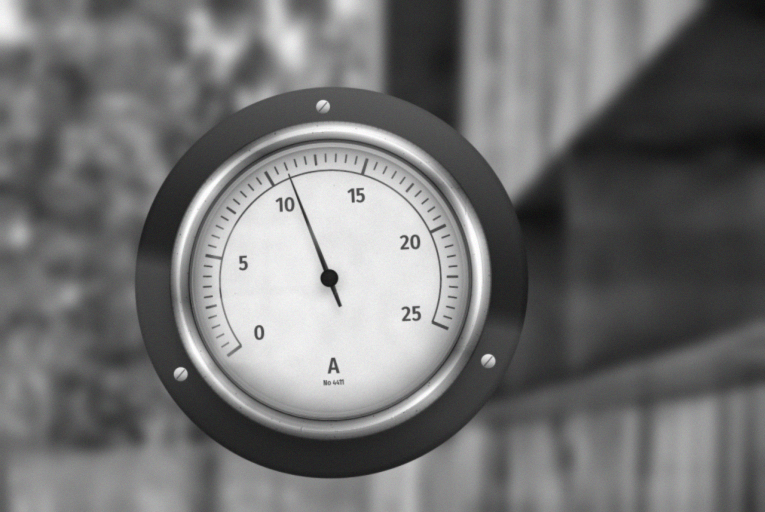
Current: 11 A
